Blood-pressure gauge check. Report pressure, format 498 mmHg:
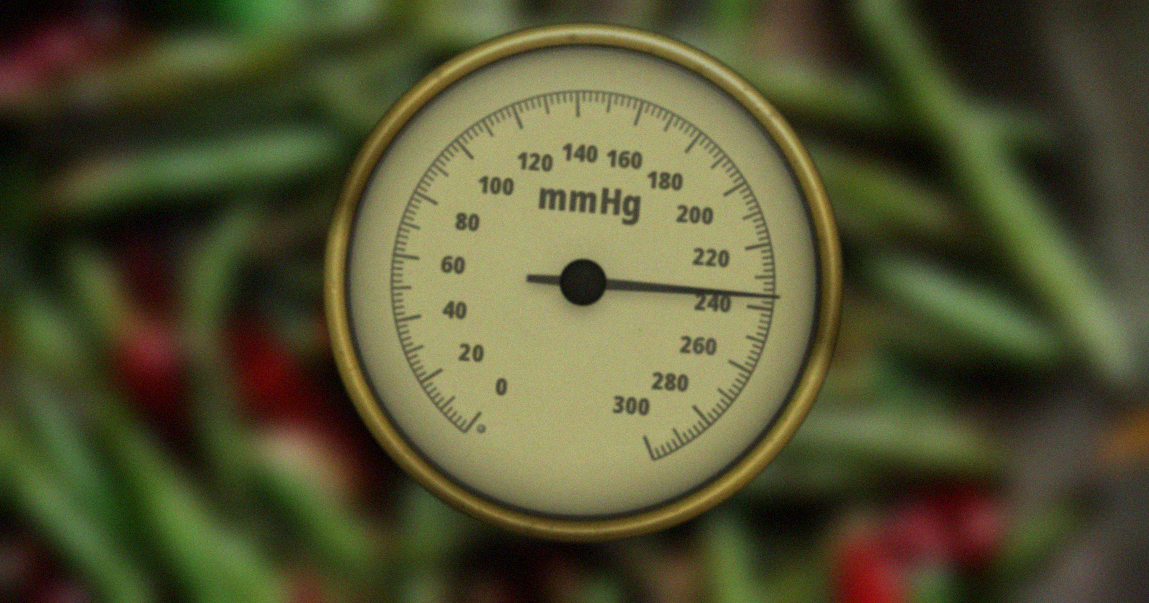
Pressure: 236 mmHg
